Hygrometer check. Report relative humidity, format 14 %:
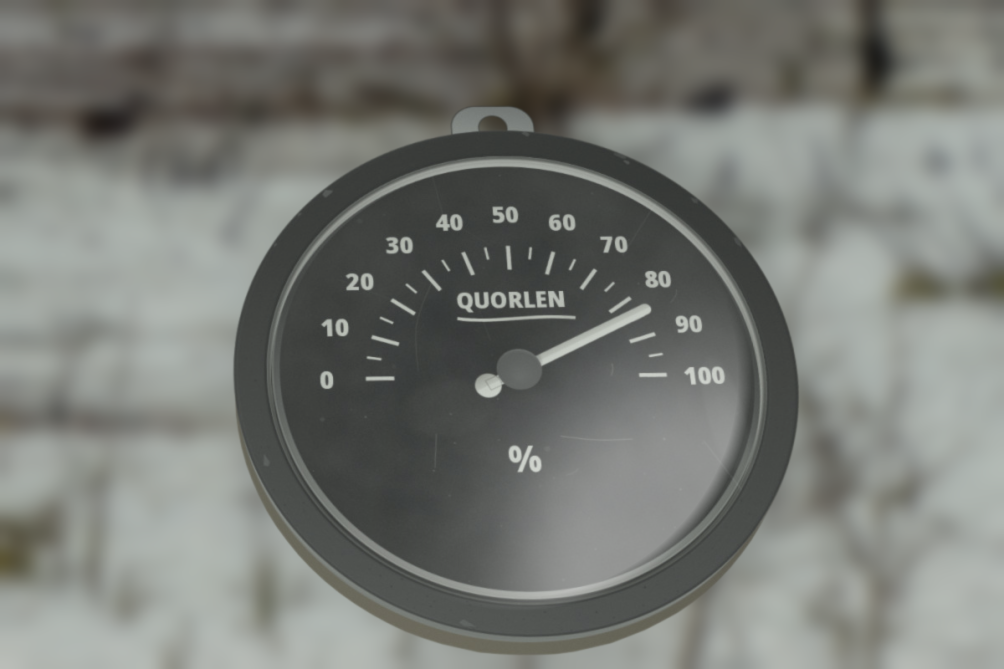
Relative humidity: 85 %
